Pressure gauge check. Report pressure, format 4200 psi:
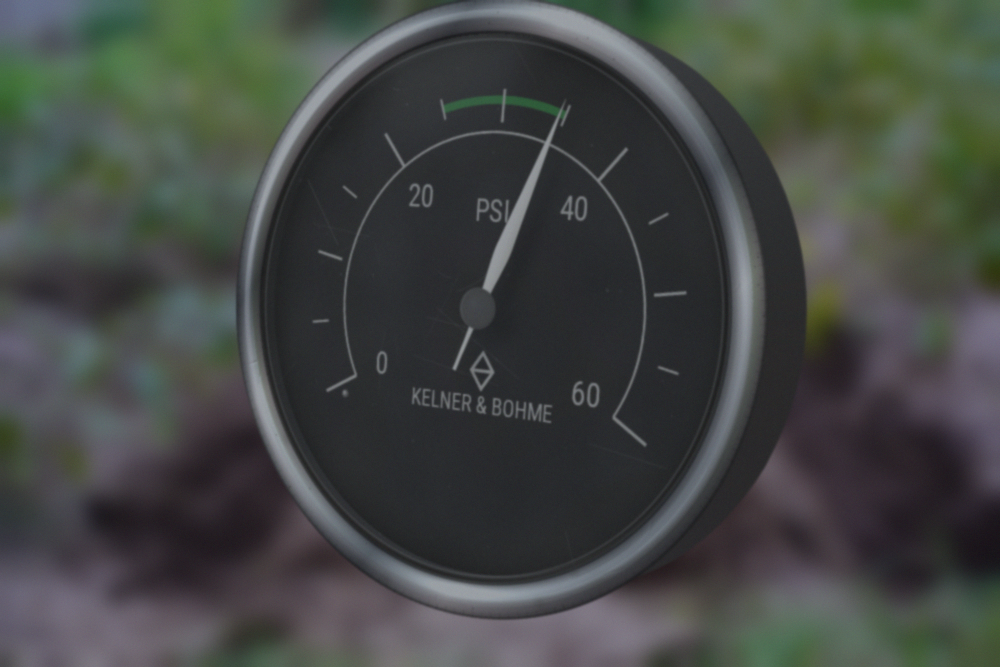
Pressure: 35 psi
